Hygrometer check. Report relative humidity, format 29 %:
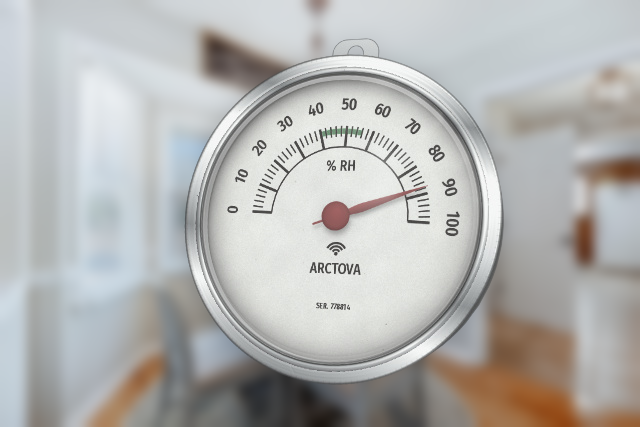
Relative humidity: 88 %
